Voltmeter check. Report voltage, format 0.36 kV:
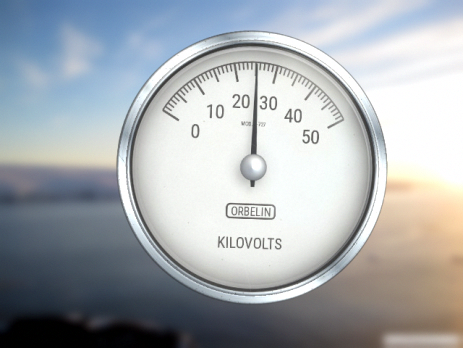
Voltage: 25 kV
